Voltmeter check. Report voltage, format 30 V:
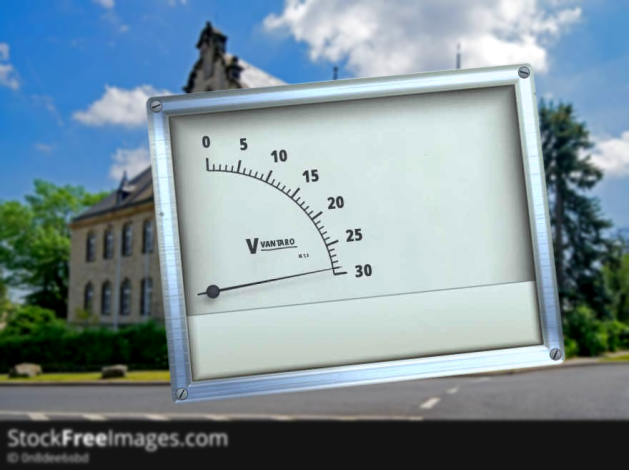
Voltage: 29 V
